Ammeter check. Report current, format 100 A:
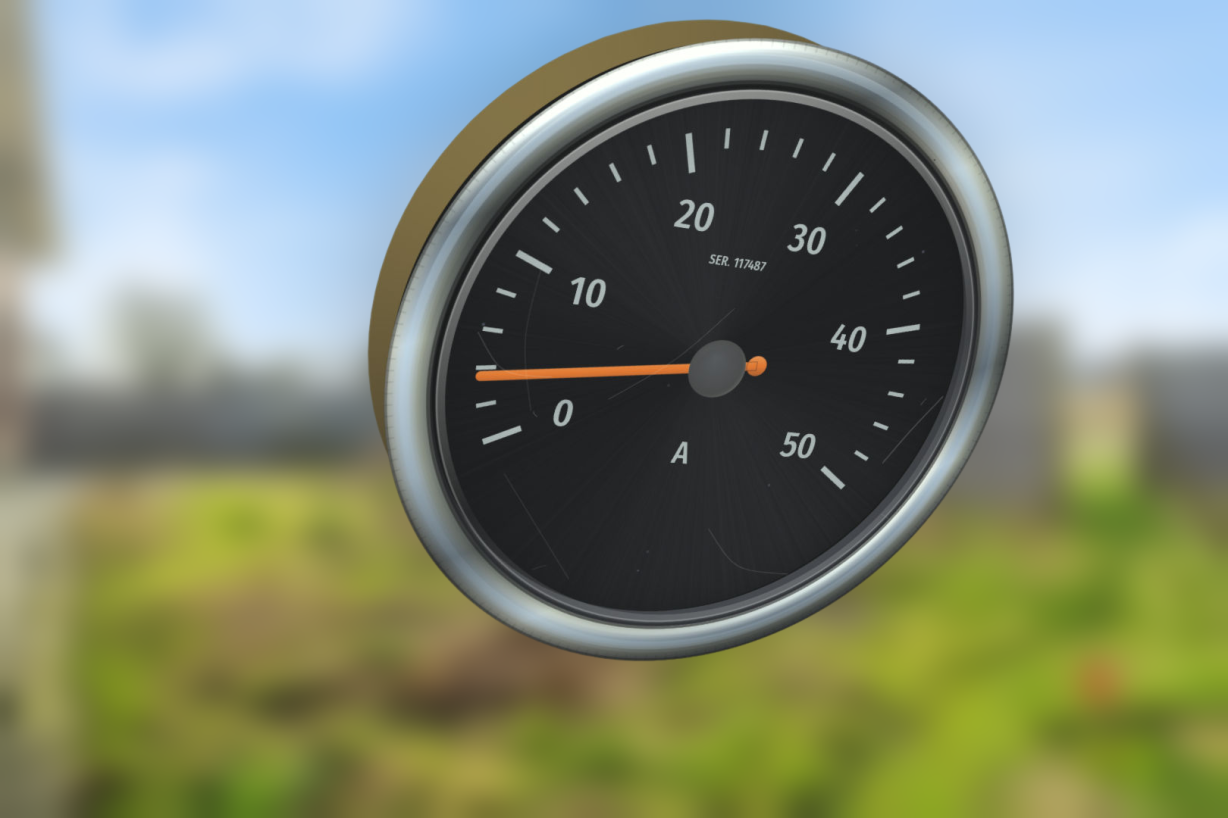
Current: 4 A
